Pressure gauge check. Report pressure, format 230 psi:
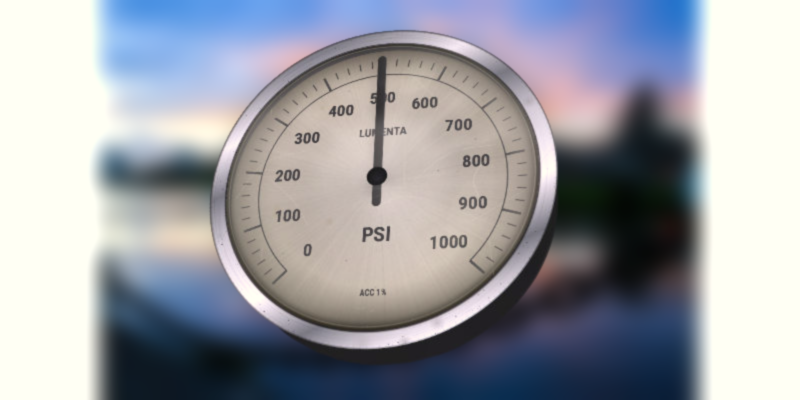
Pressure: 500 psi
